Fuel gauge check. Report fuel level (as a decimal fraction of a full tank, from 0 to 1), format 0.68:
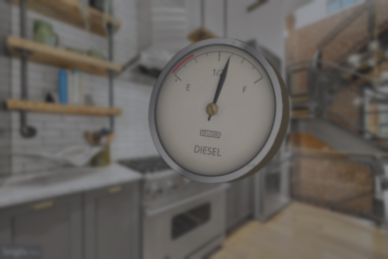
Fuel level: 0.625
